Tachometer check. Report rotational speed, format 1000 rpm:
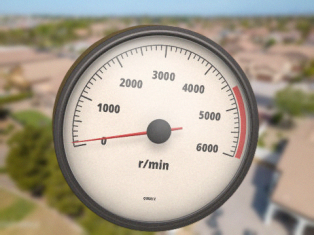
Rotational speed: 100 rpm
